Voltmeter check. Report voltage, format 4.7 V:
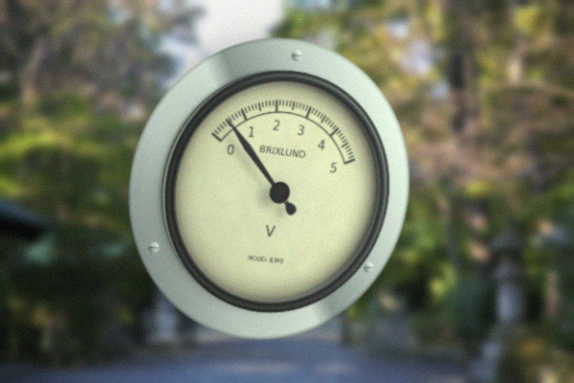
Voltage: 0.5 V
